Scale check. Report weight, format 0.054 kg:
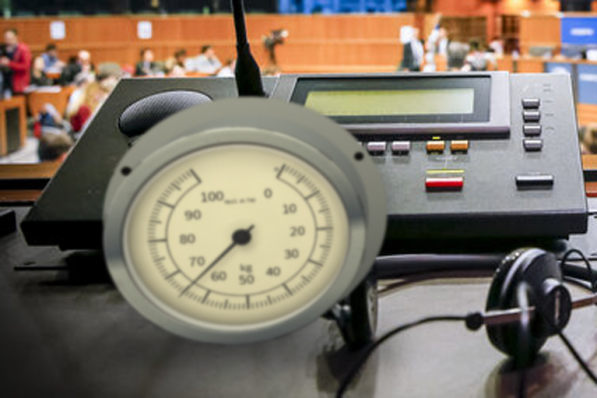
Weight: 65 kg
